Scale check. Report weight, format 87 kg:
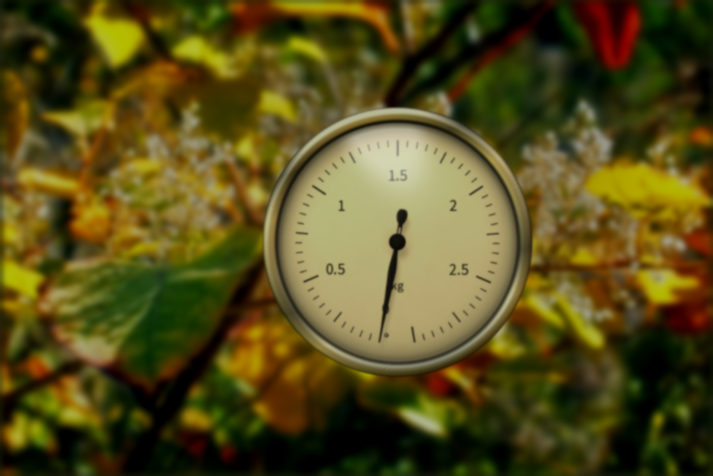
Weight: 0 kg
